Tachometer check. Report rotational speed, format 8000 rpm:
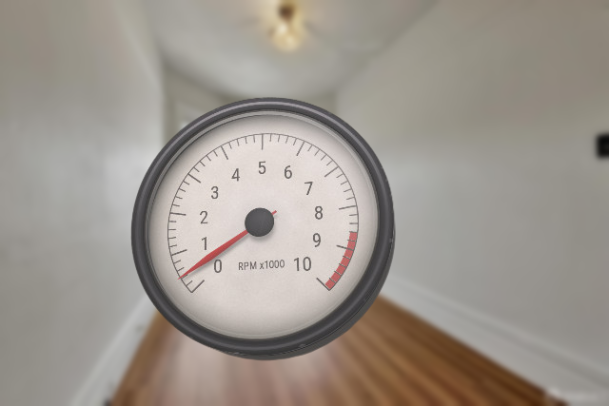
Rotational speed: 400 rpm
